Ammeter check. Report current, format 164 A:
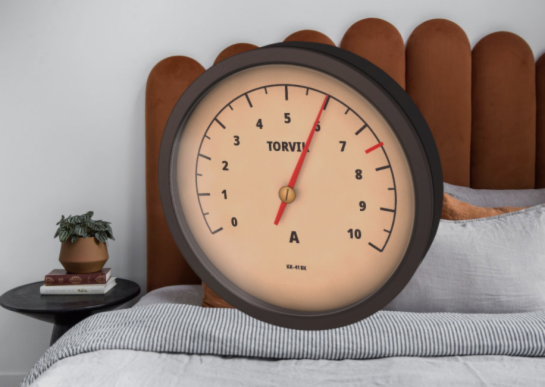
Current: 6 A
